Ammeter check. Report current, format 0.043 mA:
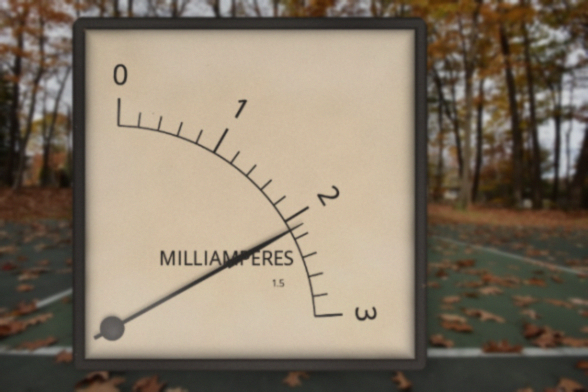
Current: 2.1 mA
